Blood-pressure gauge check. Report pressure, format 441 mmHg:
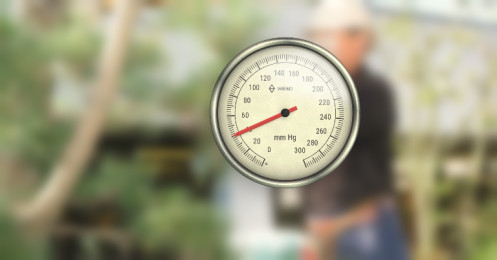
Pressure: 40 mmHg
